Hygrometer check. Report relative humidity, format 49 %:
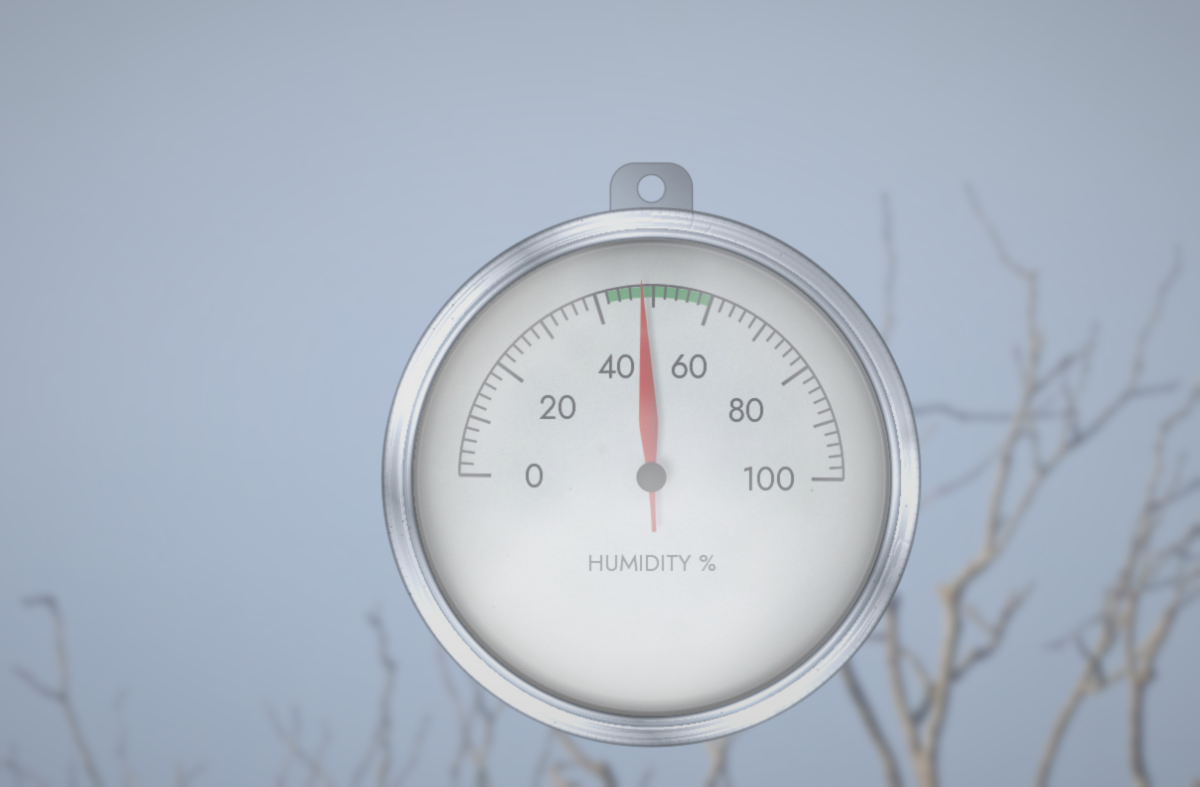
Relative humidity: 48 %
